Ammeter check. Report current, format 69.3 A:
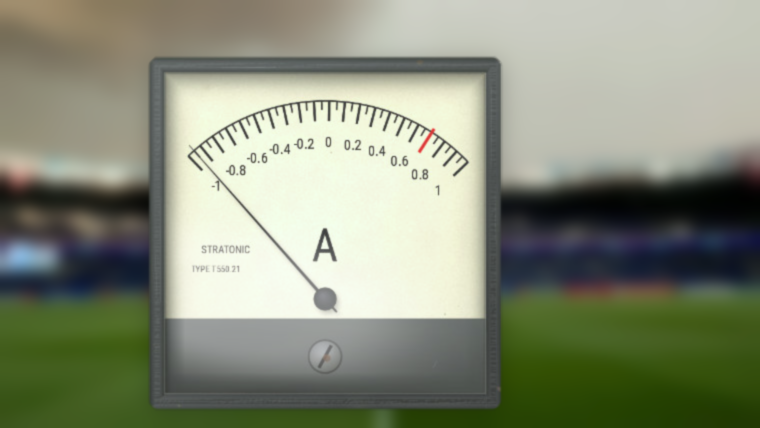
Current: -0.95 A
